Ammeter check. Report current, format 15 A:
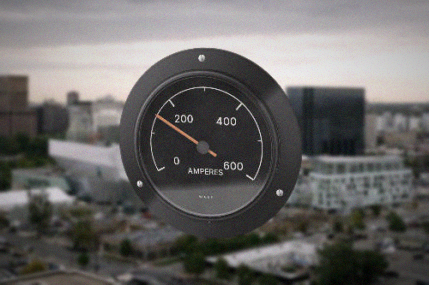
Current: 150 A
